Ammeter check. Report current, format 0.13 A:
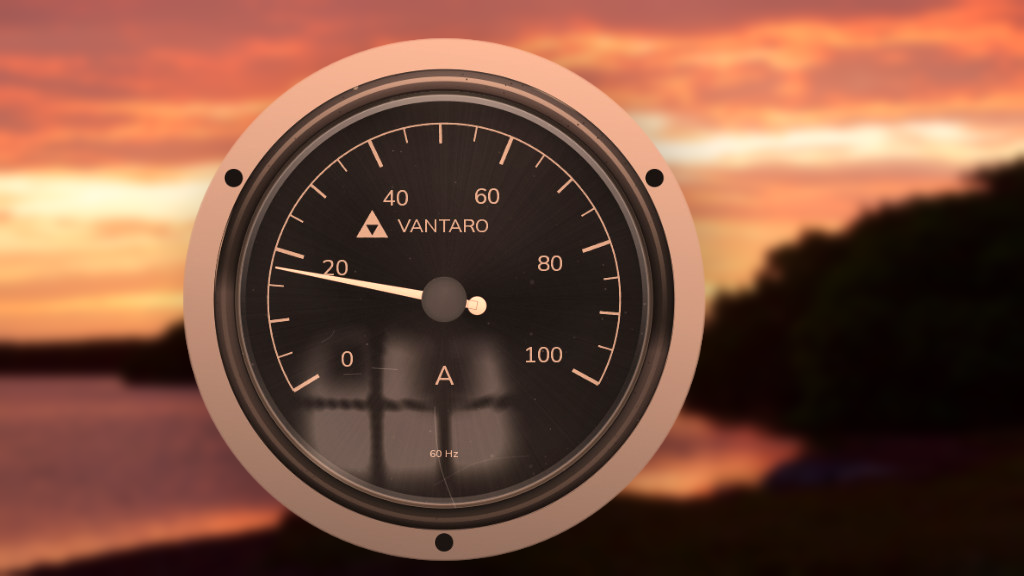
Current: 17.5 A
